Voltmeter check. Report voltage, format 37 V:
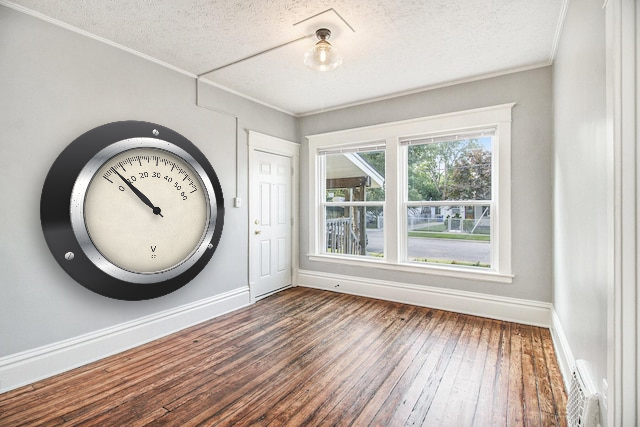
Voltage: 5 V
